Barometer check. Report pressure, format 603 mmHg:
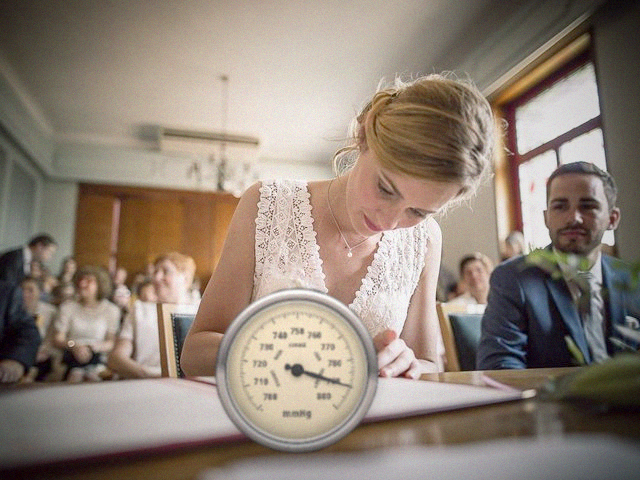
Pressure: 790 mmHg
